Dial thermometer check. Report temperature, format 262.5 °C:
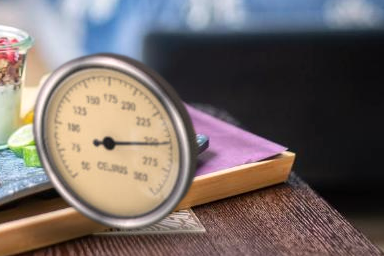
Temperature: 250 °C
